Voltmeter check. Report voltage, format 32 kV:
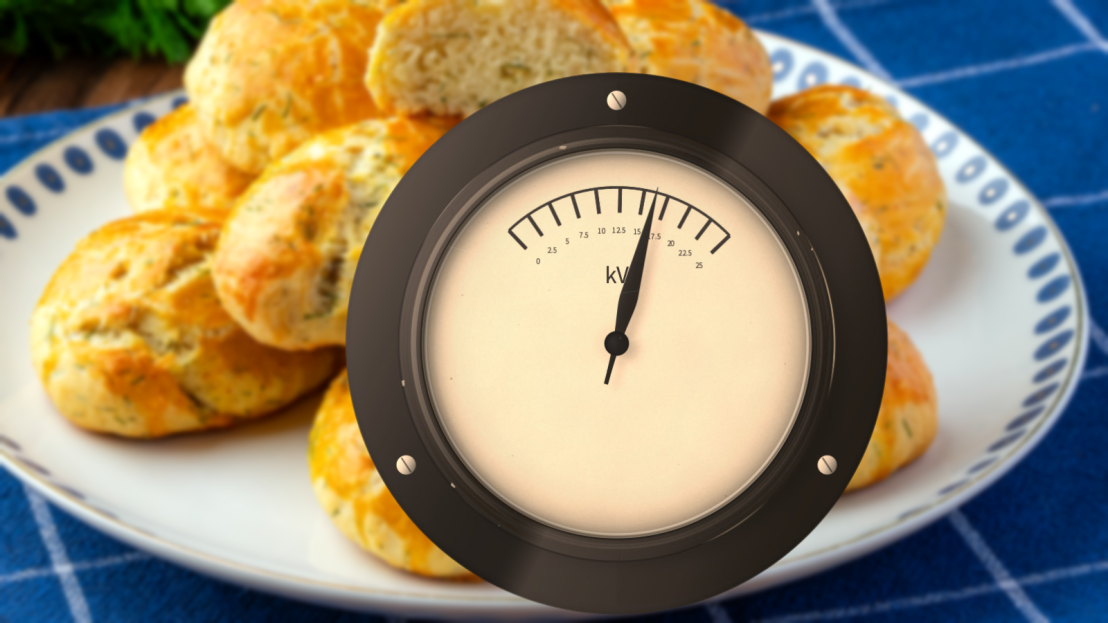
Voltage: 16.25 kV
